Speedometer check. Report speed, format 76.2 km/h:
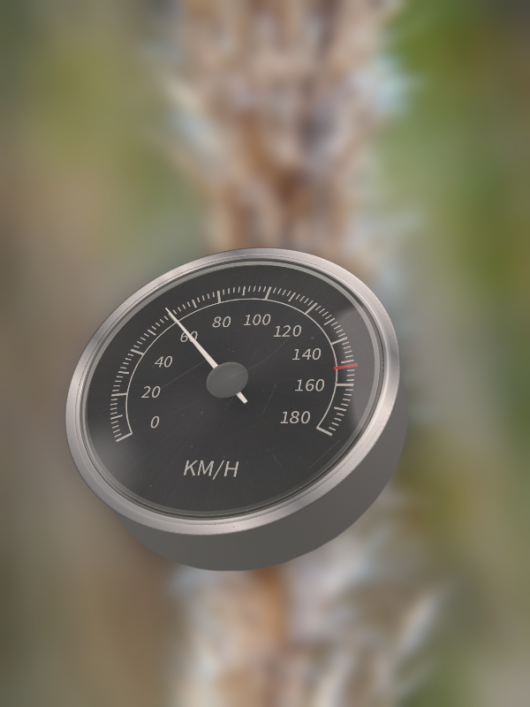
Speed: 60 km/h
